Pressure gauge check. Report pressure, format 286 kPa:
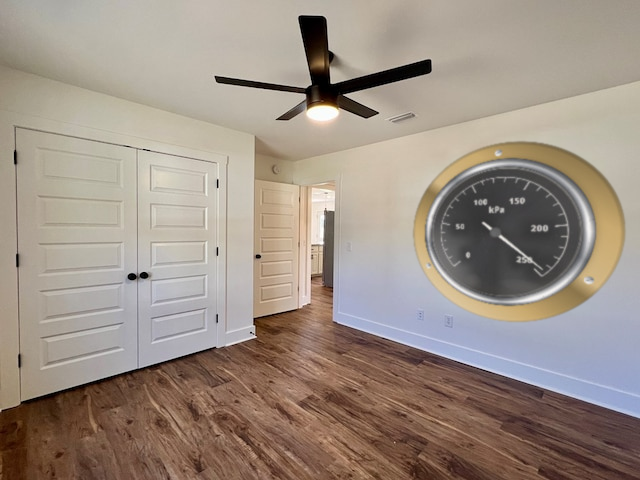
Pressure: 245 kPa
